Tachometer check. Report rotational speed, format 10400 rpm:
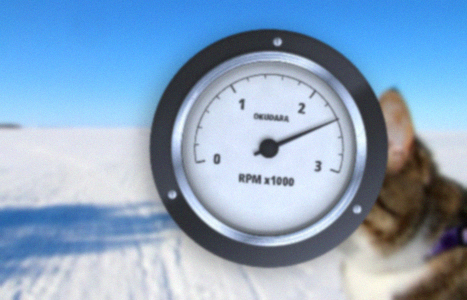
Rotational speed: 2400 rpm
